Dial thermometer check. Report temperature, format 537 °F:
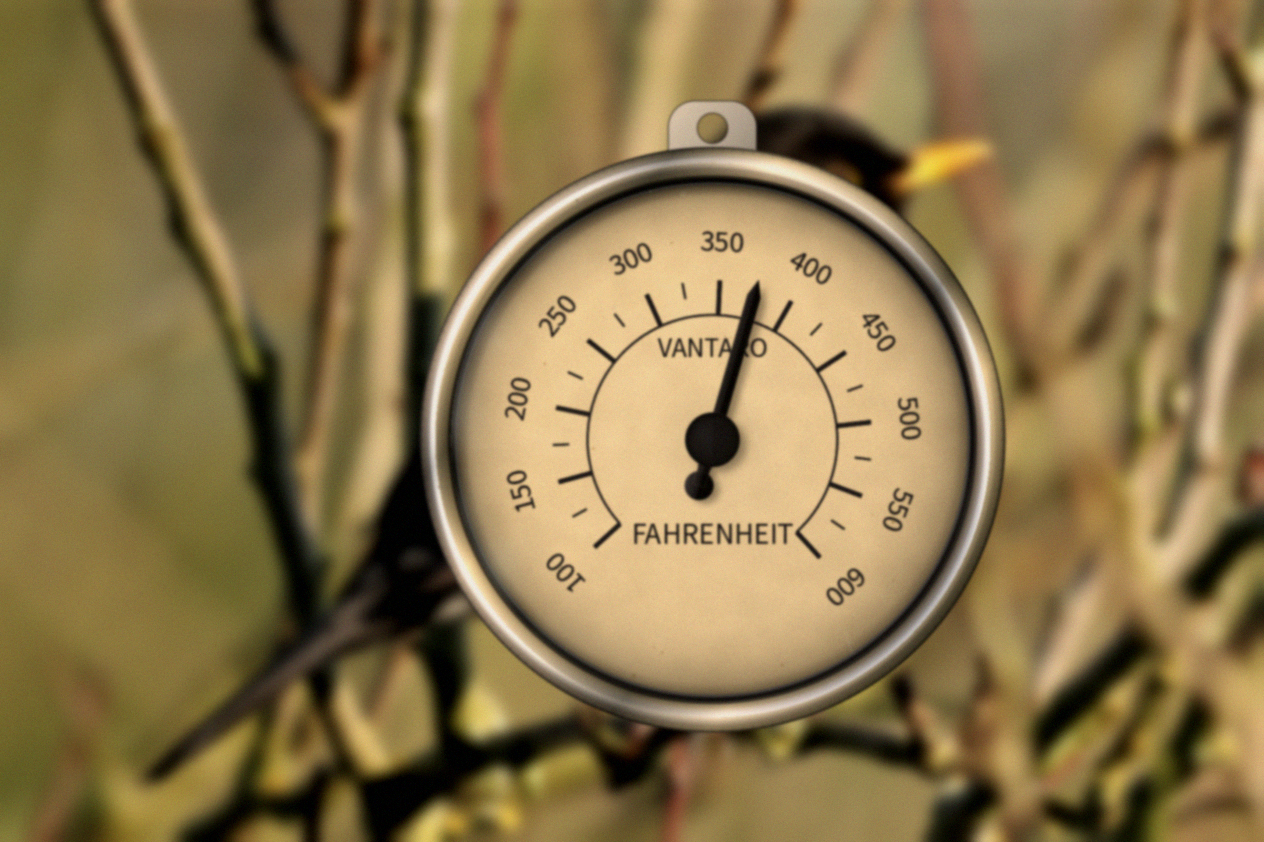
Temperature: 375 °F
